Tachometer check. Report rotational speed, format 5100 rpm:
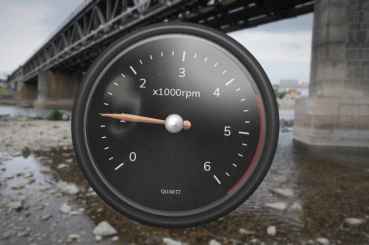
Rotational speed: 1000 rpm
